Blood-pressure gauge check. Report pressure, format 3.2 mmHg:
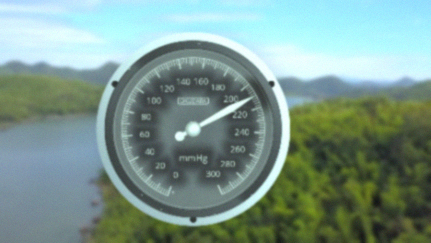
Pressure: 210 mmHg
